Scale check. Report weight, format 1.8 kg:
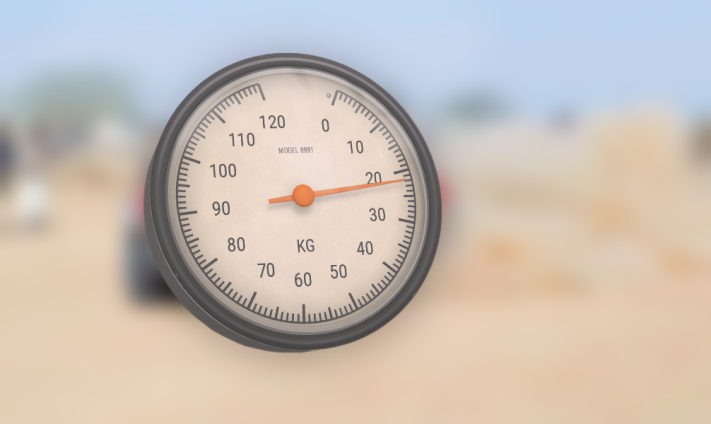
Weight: 22 kg
